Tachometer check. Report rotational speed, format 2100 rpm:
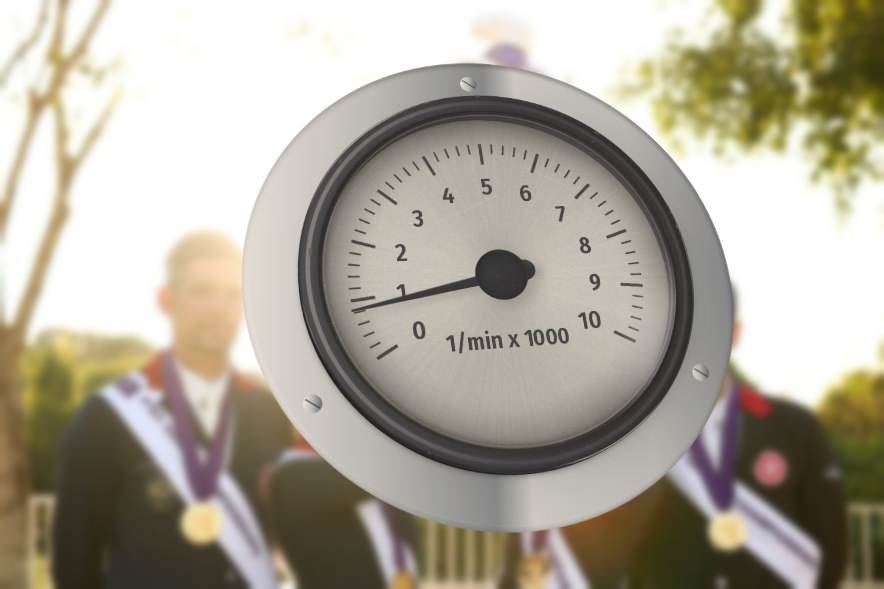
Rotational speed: 800 rpm
